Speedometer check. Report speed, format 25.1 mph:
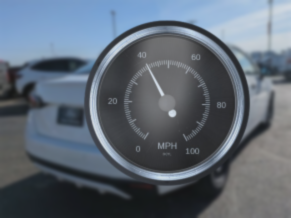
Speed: 40 mph
